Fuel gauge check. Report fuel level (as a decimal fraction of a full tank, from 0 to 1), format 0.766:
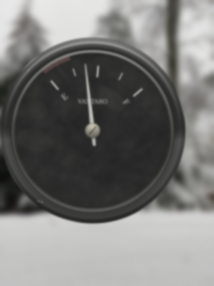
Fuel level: 0.375
